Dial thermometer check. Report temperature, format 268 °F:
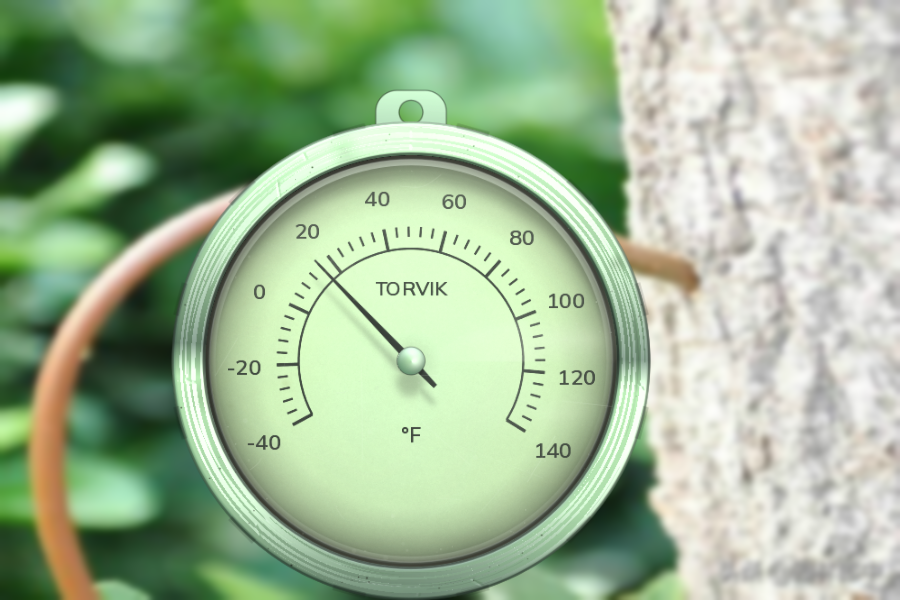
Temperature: 16 °F
